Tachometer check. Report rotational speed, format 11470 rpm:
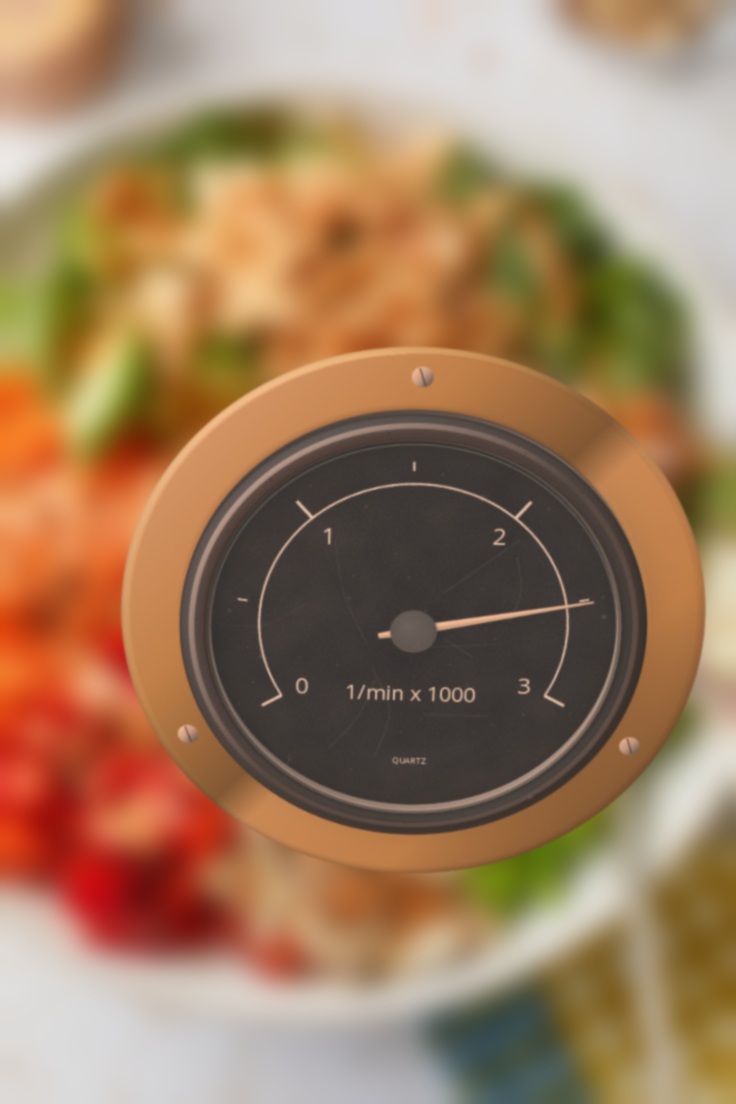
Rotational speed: 2500 rpm
